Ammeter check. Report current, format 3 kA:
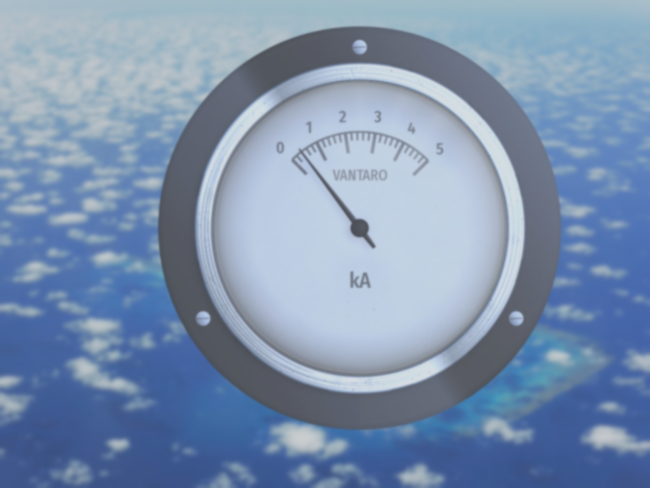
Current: 0.4 kA
